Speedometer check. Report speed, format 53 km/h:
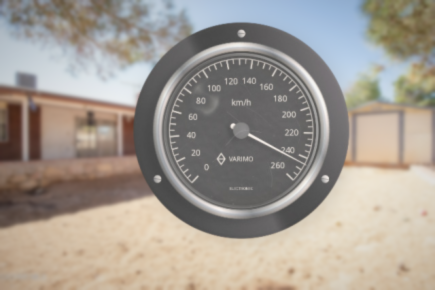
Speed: 245 km/h
